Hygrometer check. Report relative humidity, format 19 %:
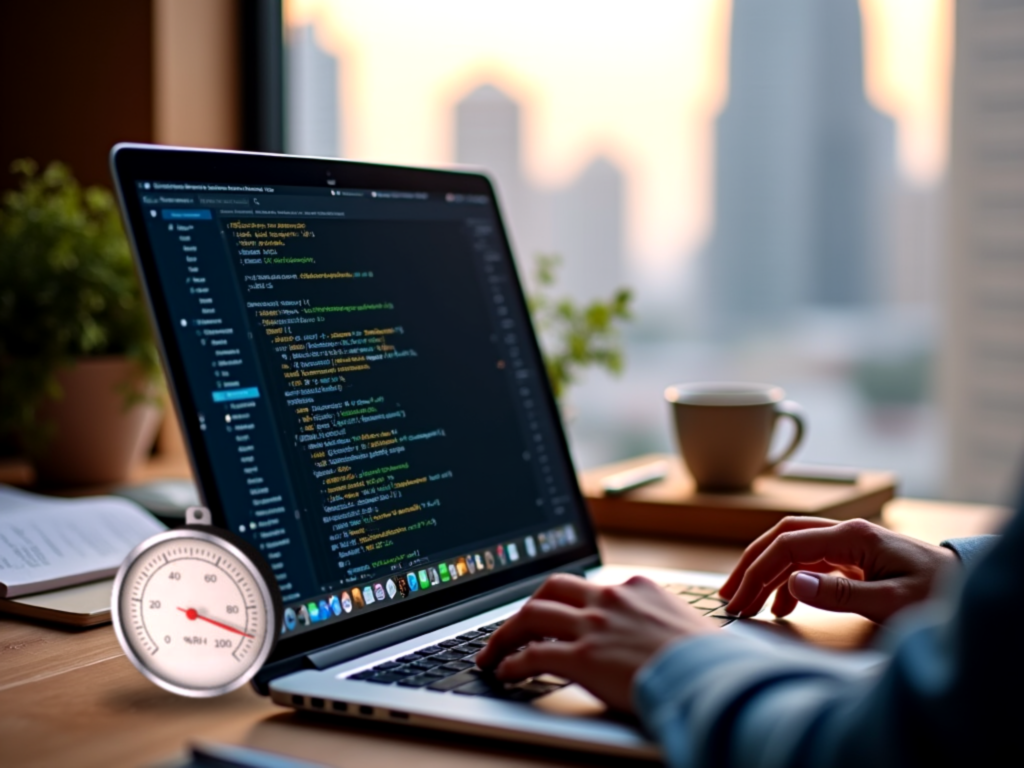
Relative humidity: 90 %
